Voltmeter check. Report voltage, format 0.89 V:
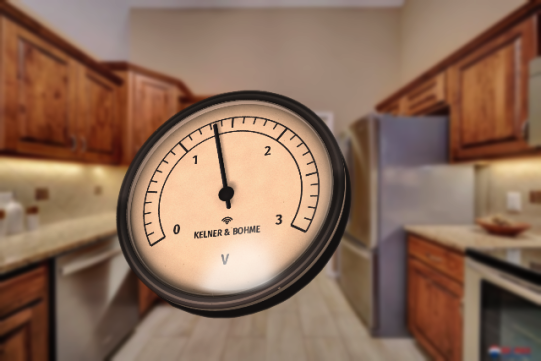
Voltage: 1.35 V
